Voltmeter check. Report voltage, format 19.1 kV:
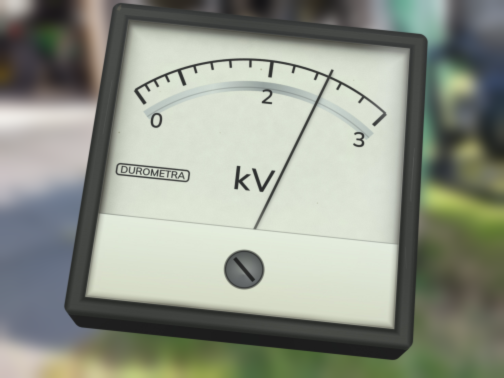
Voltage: 2.5 kV
